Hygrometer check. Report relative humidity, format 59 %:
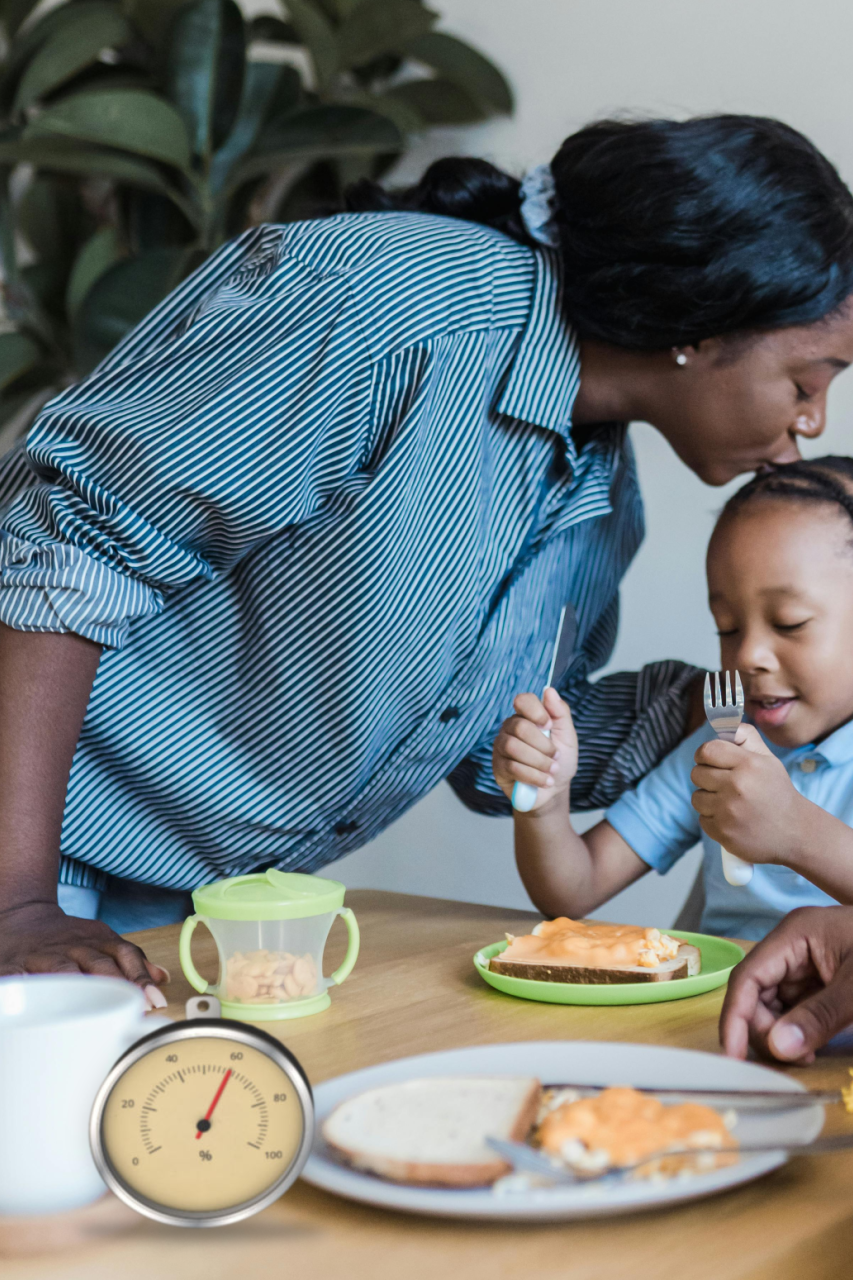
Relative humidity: 60 %
